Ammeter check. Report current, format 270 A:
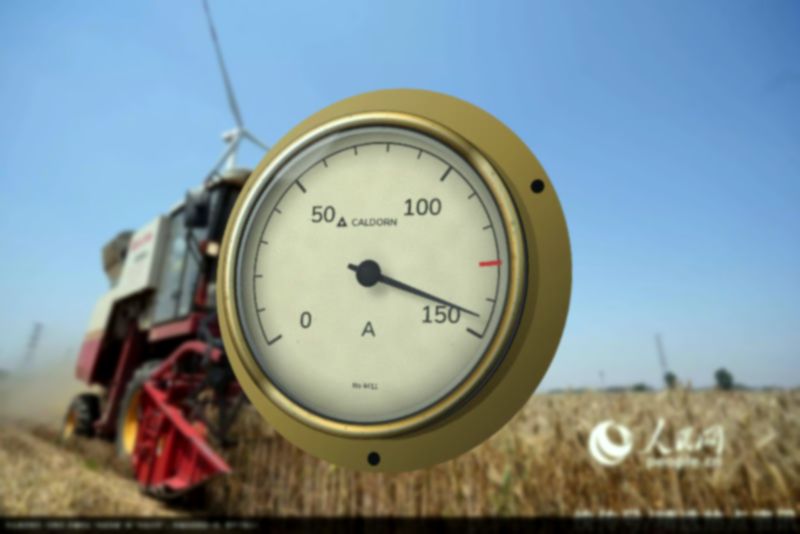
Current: 145 A
